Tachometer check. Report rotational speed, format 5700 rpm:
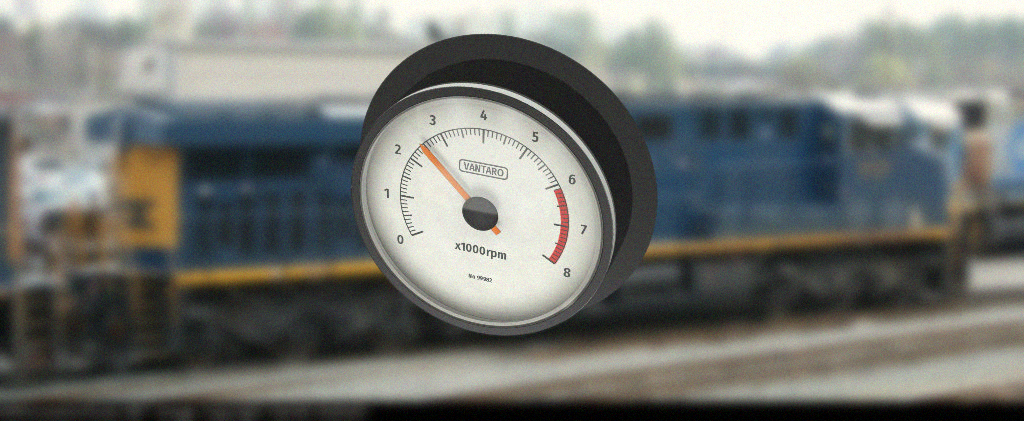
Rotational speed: 2500 rpm
